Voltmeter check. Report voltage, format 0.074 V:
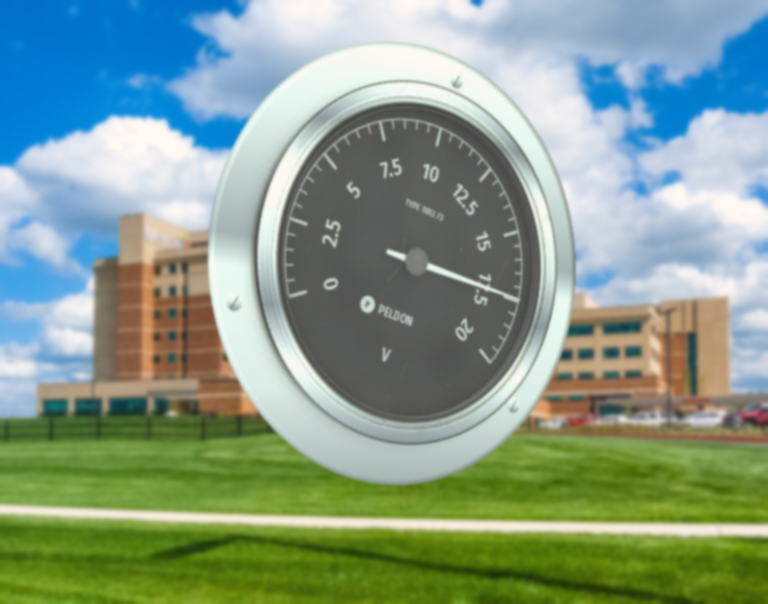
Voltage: 17.5 V
